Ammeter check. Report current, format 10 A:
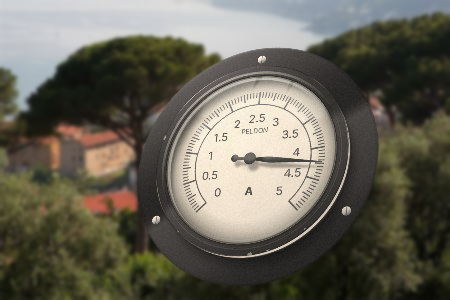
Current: 4.25 A
